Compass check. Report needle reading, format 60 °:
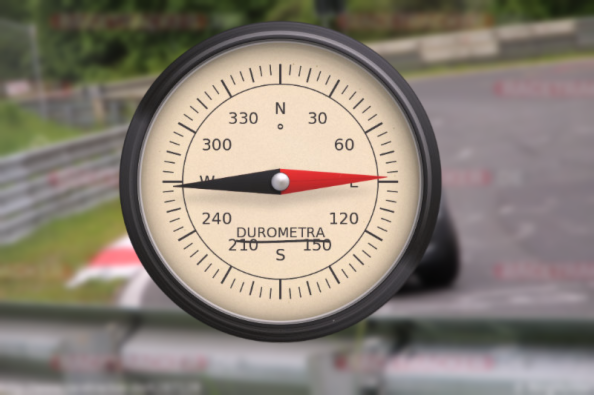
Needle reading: 87.5 °
